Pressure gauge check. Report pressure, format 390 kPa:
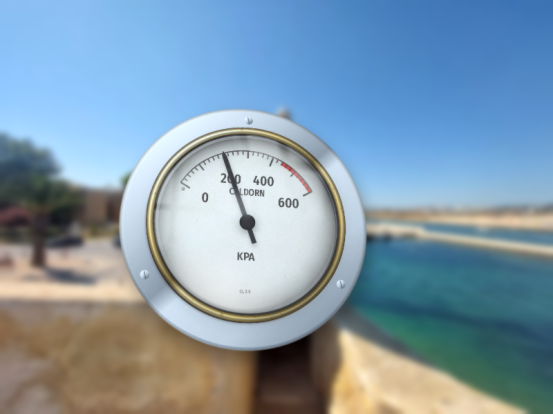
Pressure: 200 kPa
